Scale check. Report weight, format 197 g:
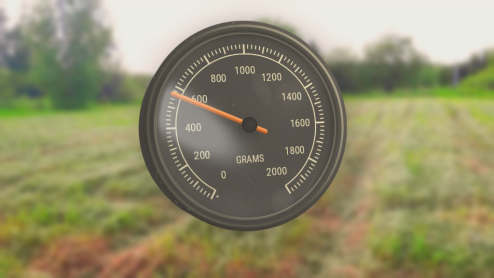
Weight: 560 g
